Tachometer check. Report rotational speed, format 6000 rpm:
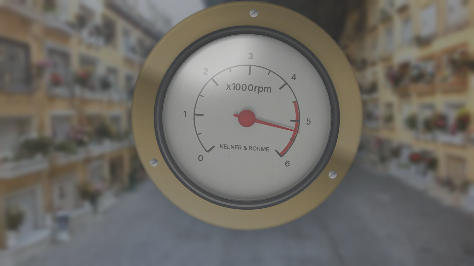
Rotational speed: 5250 rpm
